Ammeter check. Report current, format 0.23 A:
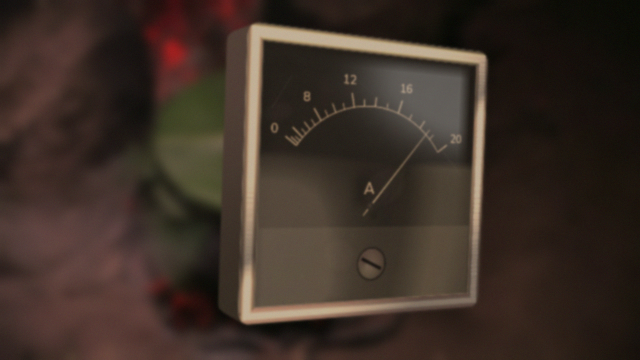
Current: 18.5 A
